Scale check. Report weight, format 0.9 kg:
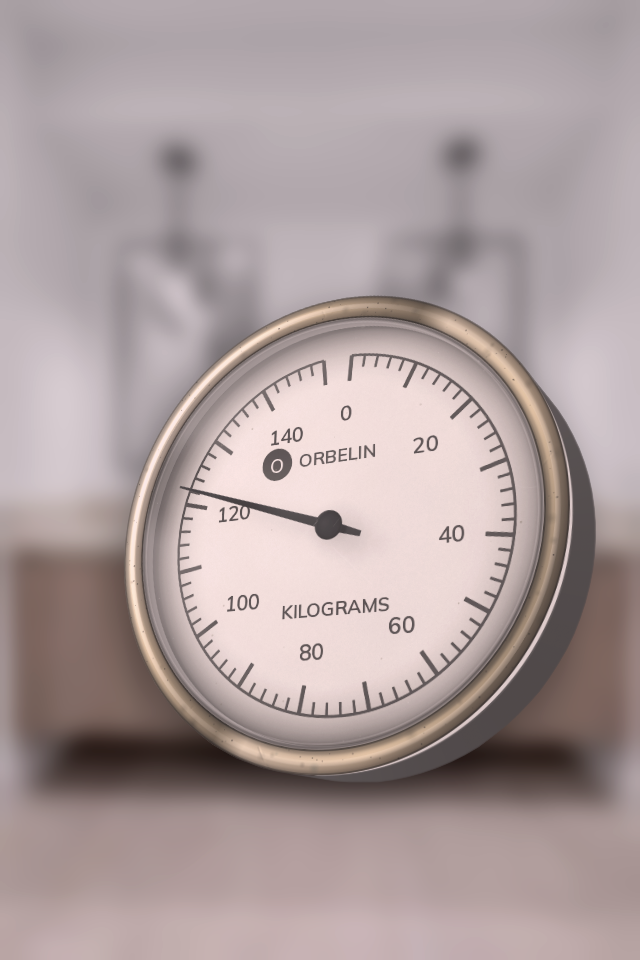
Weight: 122 kg
